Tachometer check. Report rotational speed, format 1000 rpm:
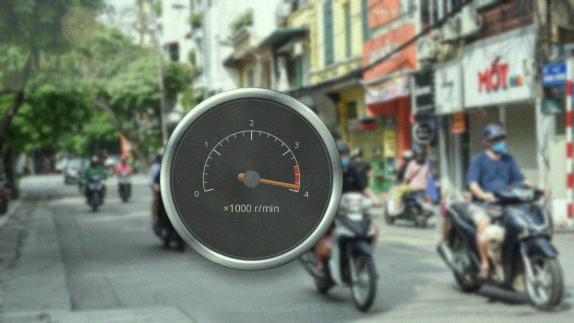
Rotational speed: 3900 rpm
